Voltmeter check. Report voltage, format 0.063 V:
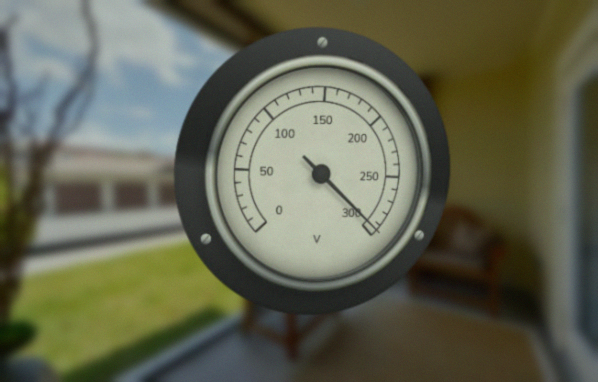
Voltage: 295 V
